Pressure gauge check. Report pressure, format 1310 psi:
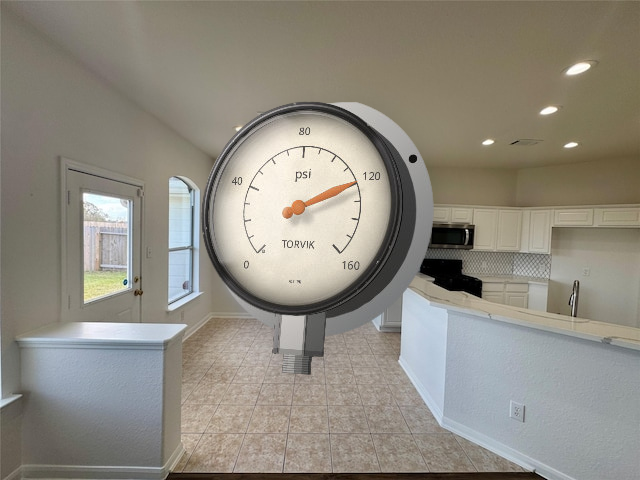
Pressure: 120 psi
